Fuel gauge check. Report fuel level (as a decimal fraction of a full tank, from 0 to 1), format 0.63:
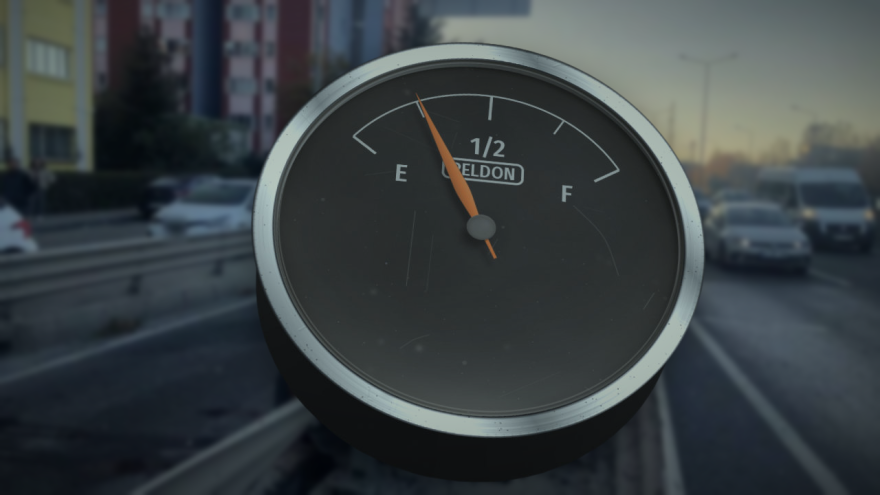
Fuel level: 0.25
